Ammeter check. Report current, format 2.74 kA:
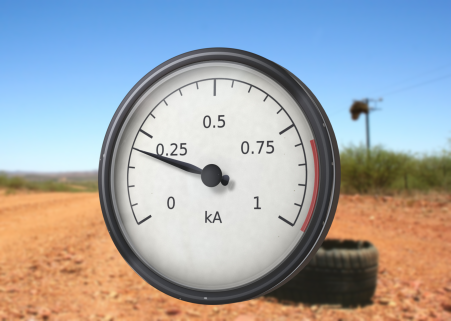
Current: 0.2 kA
